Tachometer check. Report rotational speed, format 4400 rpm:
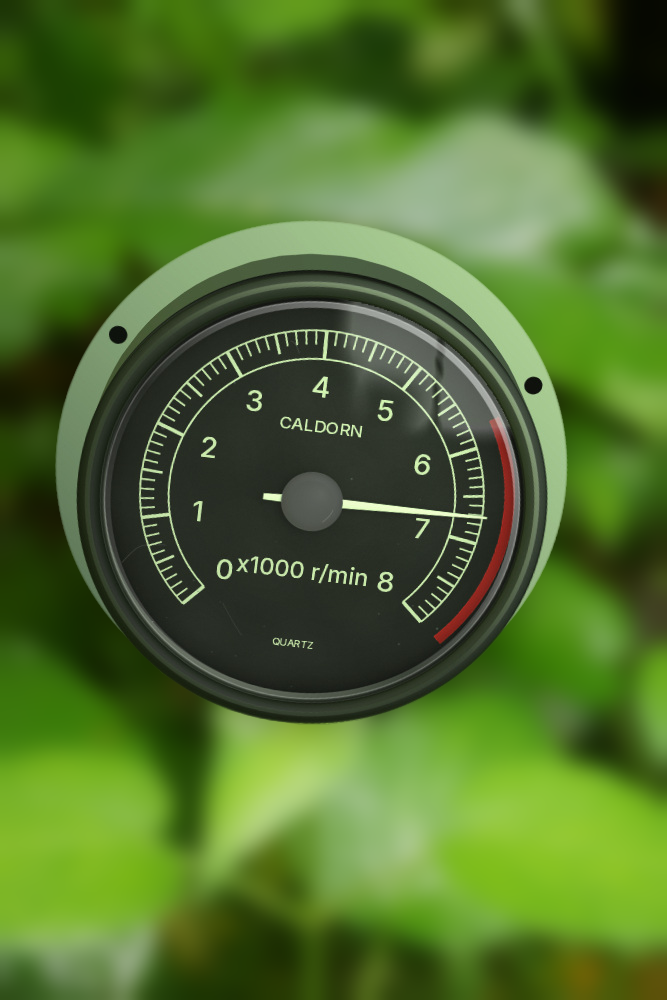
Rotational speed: 6700 rpm
